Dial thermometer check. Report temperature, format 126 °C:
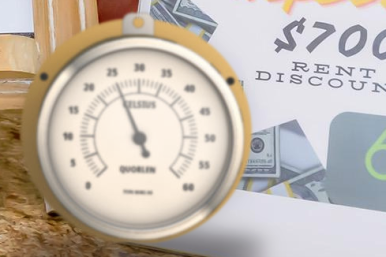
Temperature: 25 °C
